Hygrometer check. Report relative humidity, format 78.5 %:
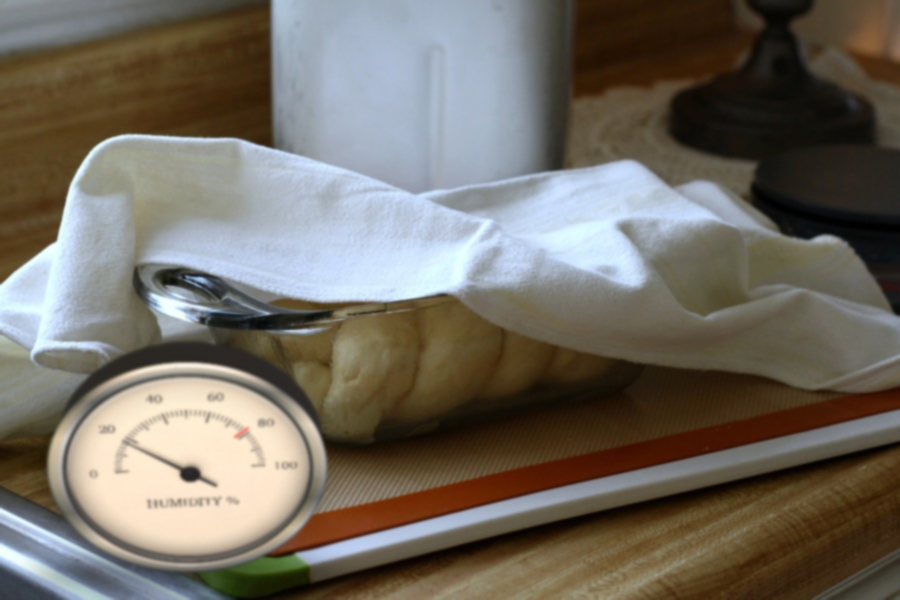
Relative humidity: 20 %
